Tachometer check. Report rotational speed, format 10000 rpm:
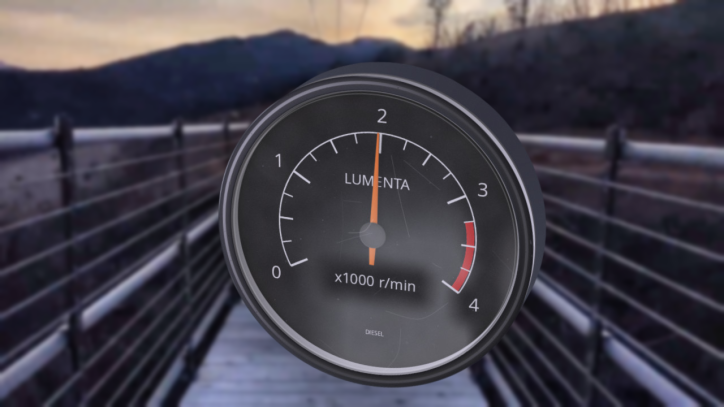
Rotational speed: 2000 rpm
